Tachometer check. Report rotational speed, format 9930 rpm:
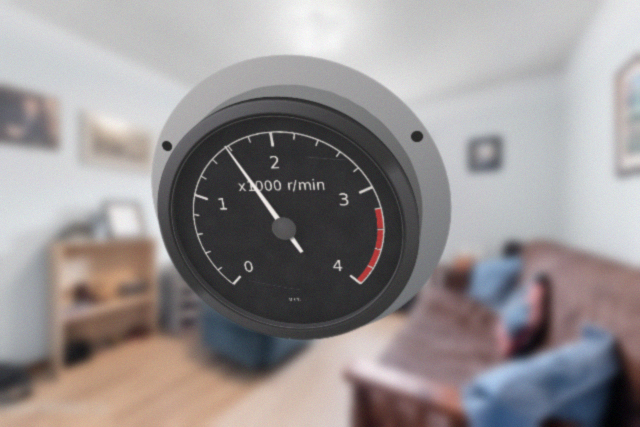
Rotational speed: 1600 rpm
